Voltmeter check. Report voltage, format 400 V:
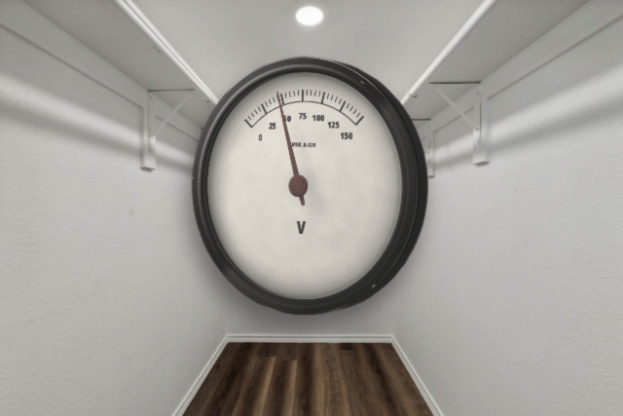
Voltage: 50 V
